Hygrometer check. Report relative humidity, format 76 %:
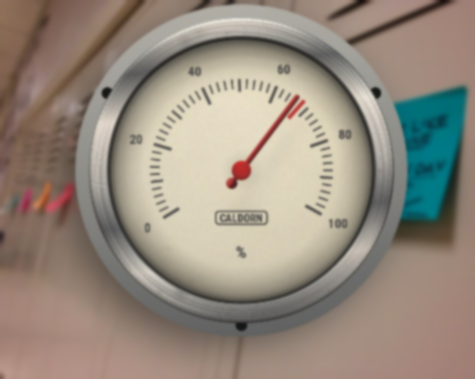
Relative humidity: 66 %
